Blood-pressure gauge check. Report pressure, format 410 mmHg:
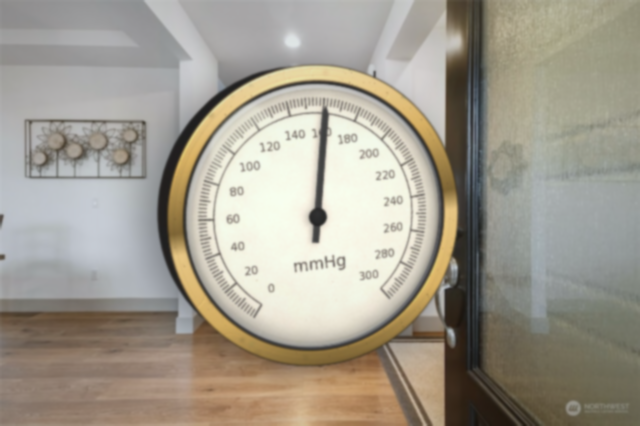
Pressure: 160 mmHg
